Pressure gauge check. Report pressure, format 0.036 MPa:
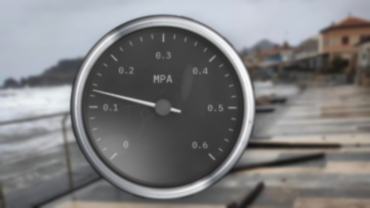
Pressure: 0.13 MPa
